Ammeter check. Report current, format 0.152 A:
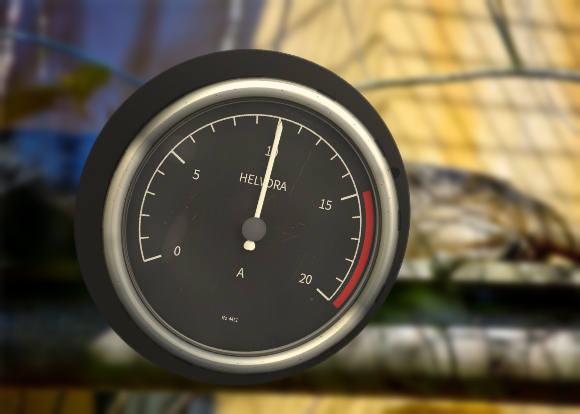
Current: 10 A
